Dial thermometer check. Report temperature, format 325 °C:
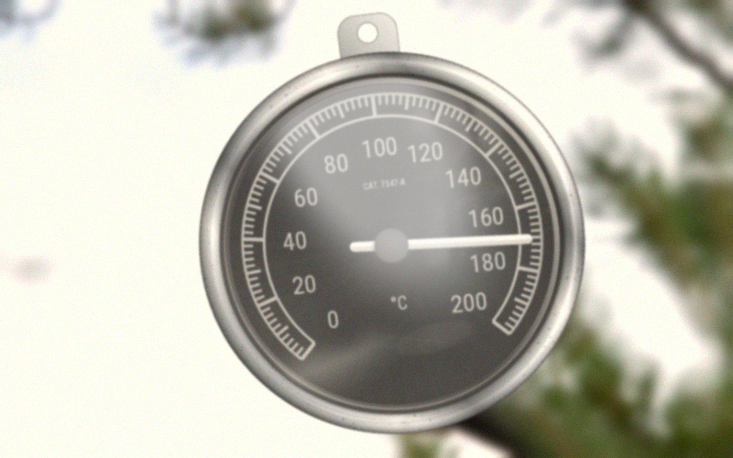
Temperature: 170 °C
